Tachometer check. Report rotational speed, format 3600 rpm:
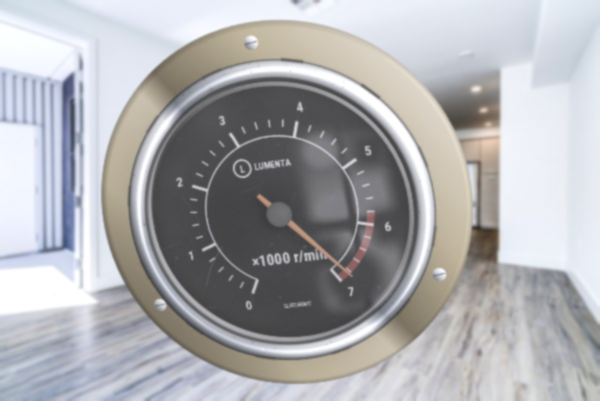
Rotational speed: 6800 rpm
